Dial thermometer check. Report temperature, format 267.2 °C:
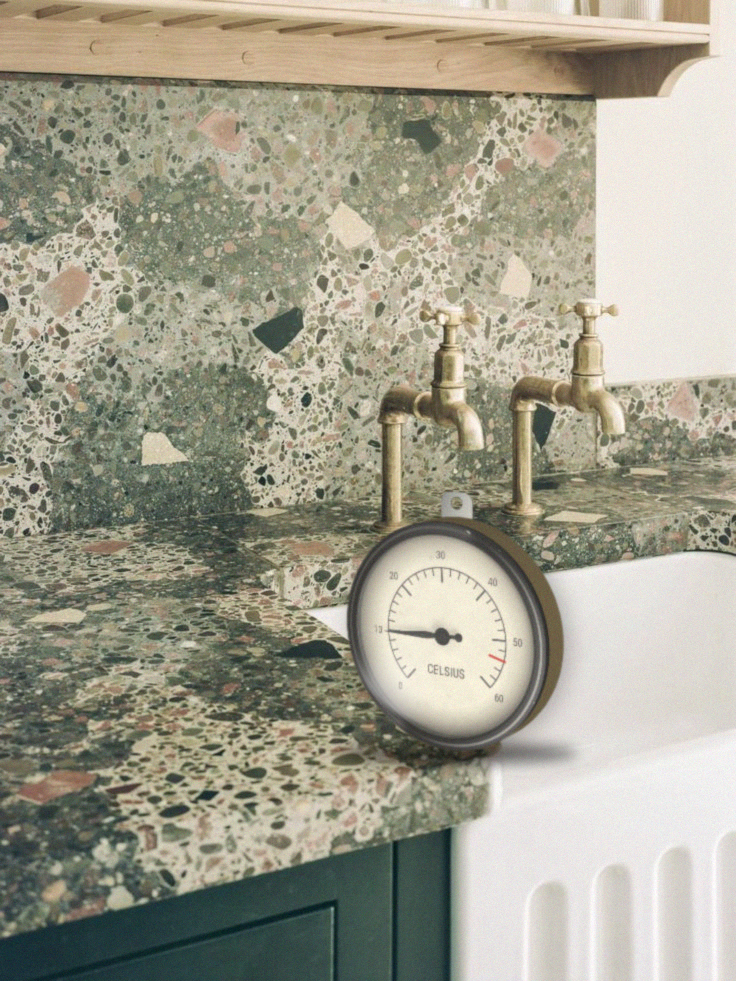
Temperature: 10 °C
